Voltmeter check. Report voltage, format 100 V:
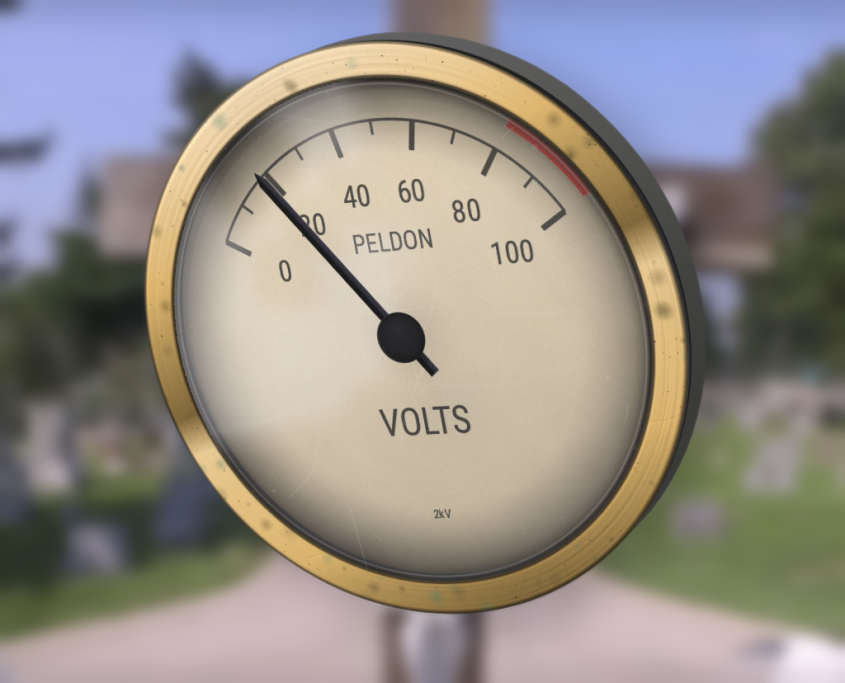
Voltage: 20 V
